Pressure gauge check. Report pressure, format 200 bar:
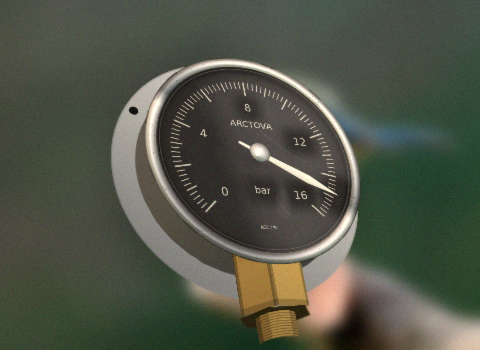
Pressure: 15 bar
